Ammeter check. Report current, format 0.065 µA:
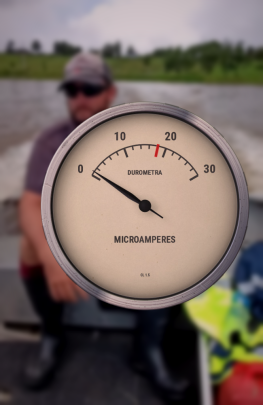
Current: 1 µA
